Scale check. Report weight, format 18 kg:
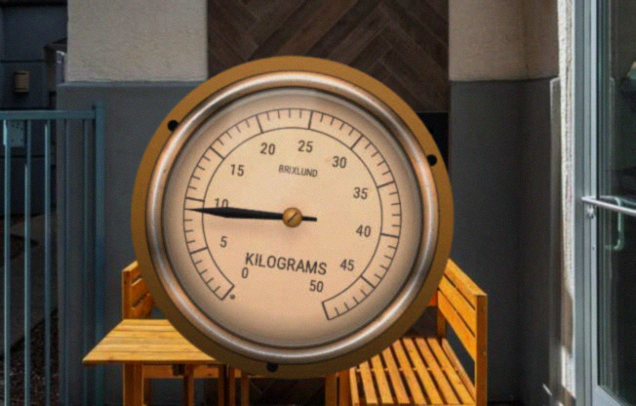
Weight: 9 kg
